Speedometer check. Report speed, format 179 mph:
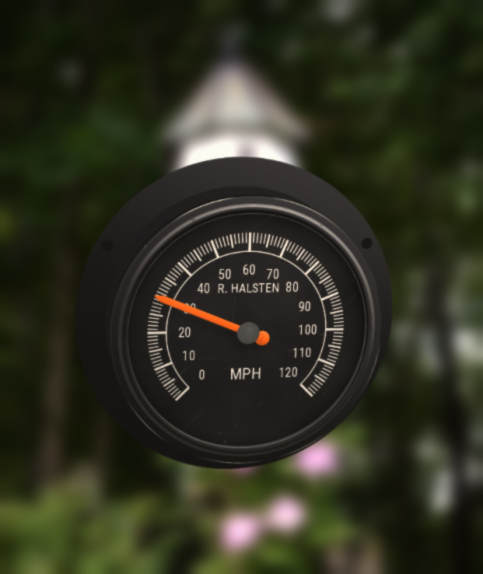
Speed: 30 mph
